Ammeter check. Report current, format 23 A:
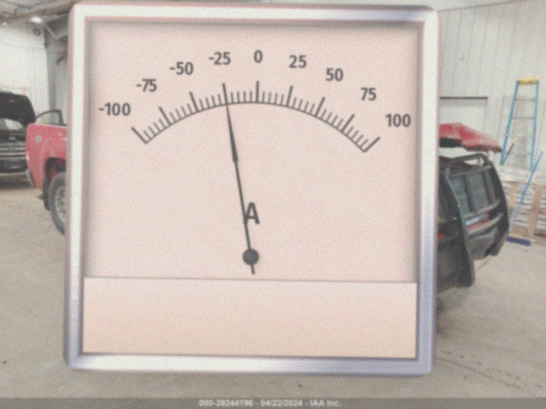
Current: -25 A
